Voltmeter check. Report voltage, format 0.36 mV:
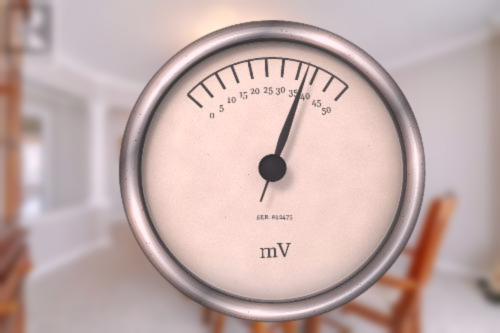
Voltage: 37.5 mV
